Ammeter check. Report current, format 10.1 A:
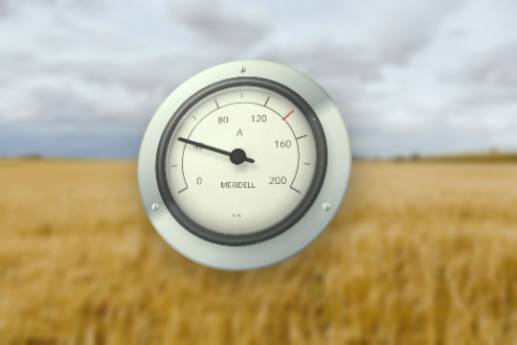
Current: 40 A
